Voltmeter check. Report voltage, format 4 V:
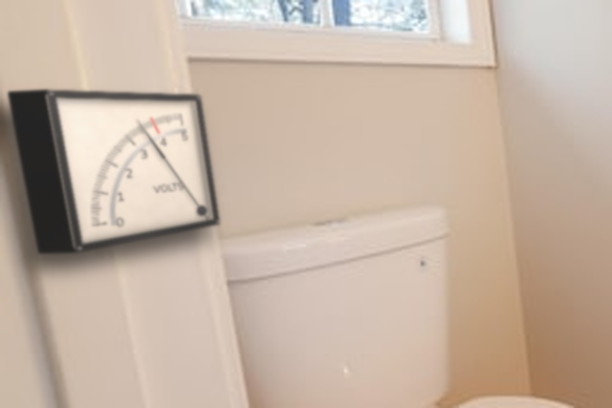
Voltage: 3.5 V
